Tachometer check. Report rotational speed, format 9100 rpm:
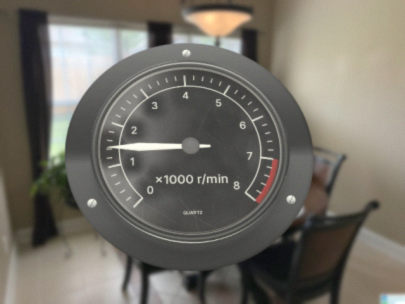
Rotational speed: 1400 rpm
